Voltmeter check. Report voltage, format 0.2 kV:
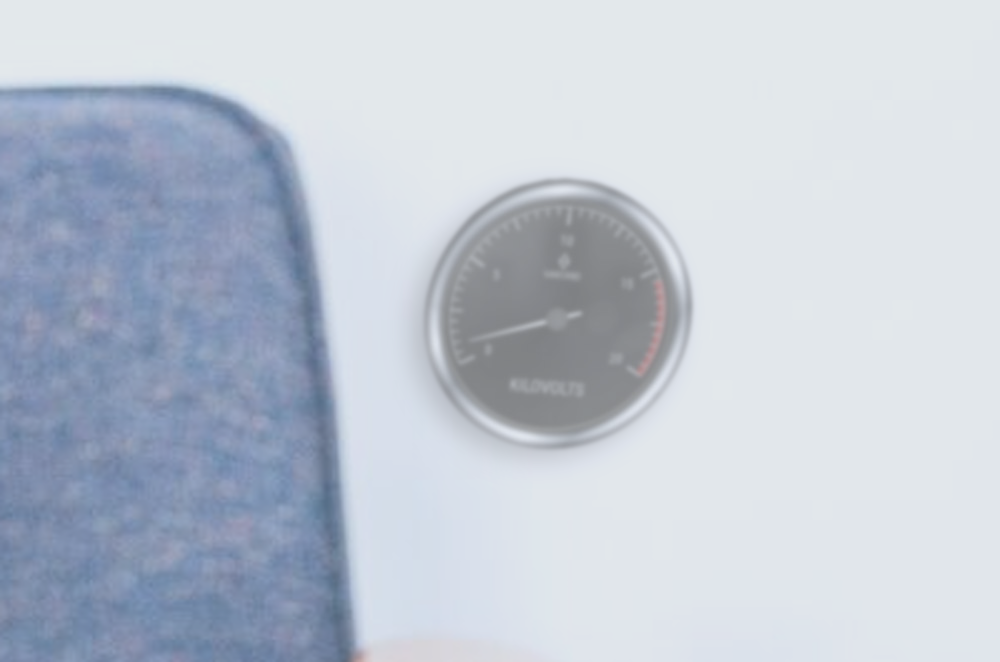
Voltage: 1 kV
